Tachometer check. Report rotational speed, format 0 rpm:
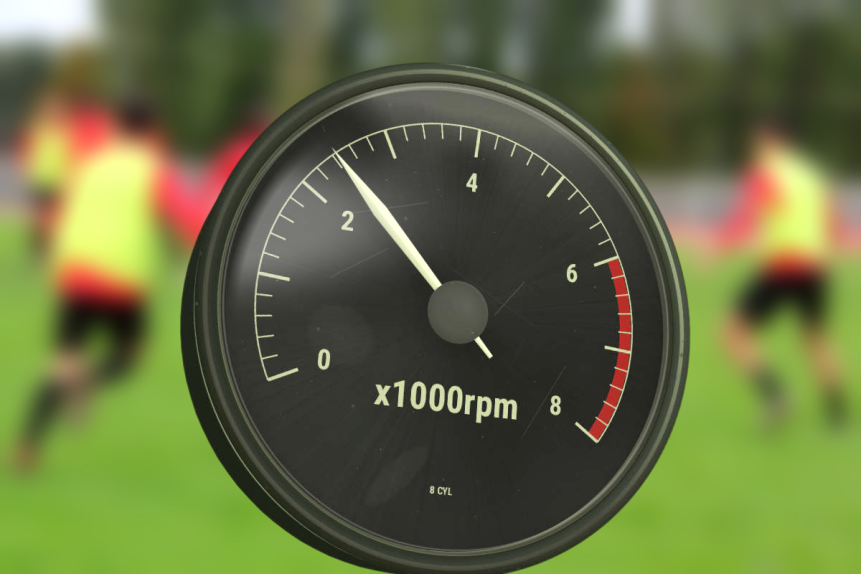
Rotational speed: 2400 rpm
